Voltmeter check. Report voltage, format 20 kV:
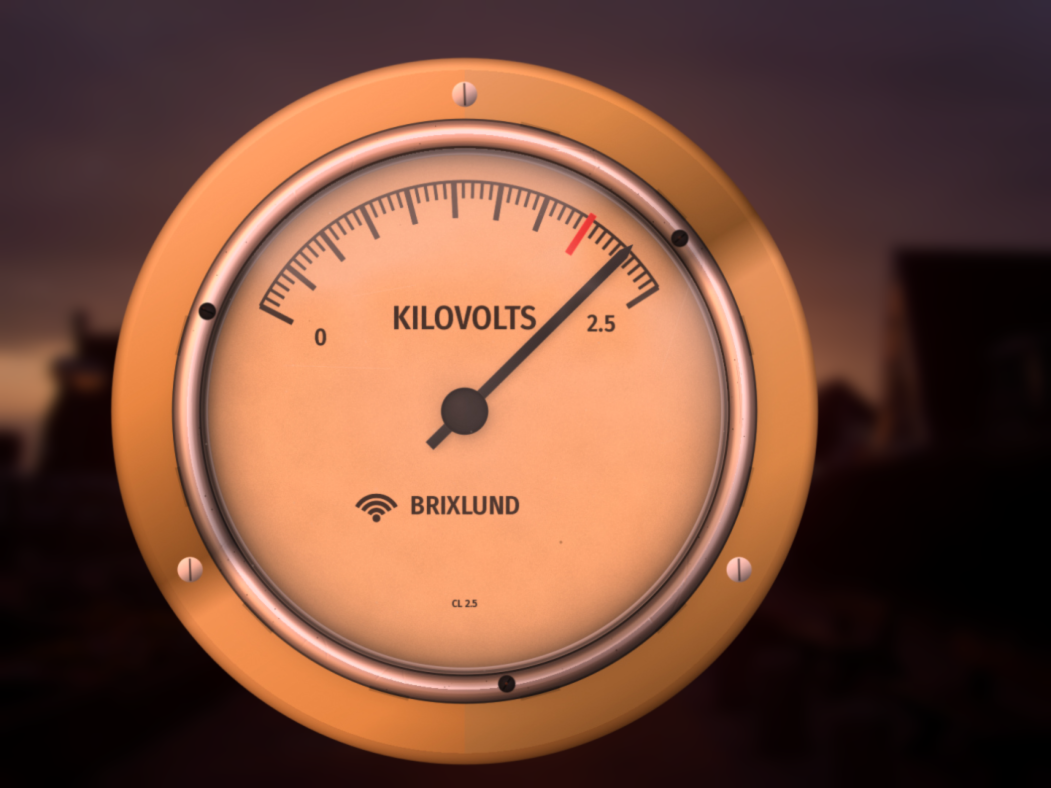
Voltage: 2.25 kV
